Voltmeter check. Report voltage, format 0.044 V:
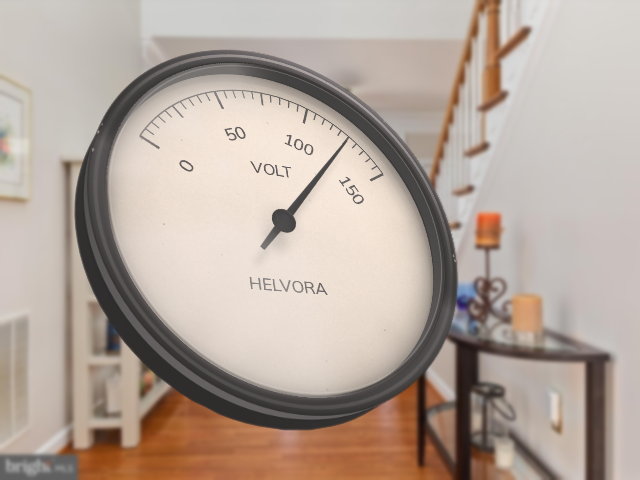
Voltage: 125 V
